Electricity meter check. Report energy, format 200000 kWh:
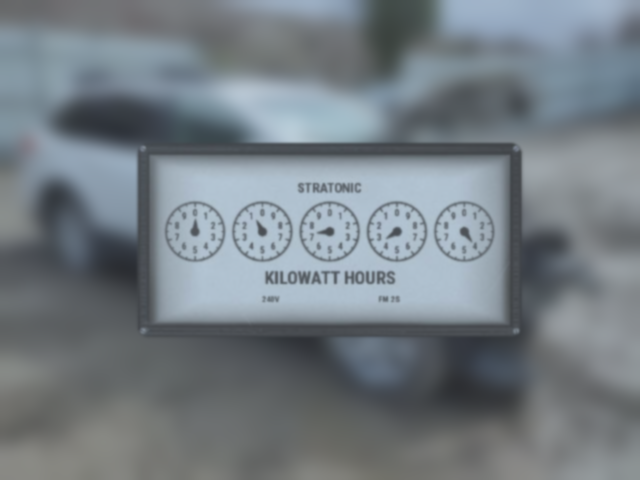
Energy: 734 kWh
